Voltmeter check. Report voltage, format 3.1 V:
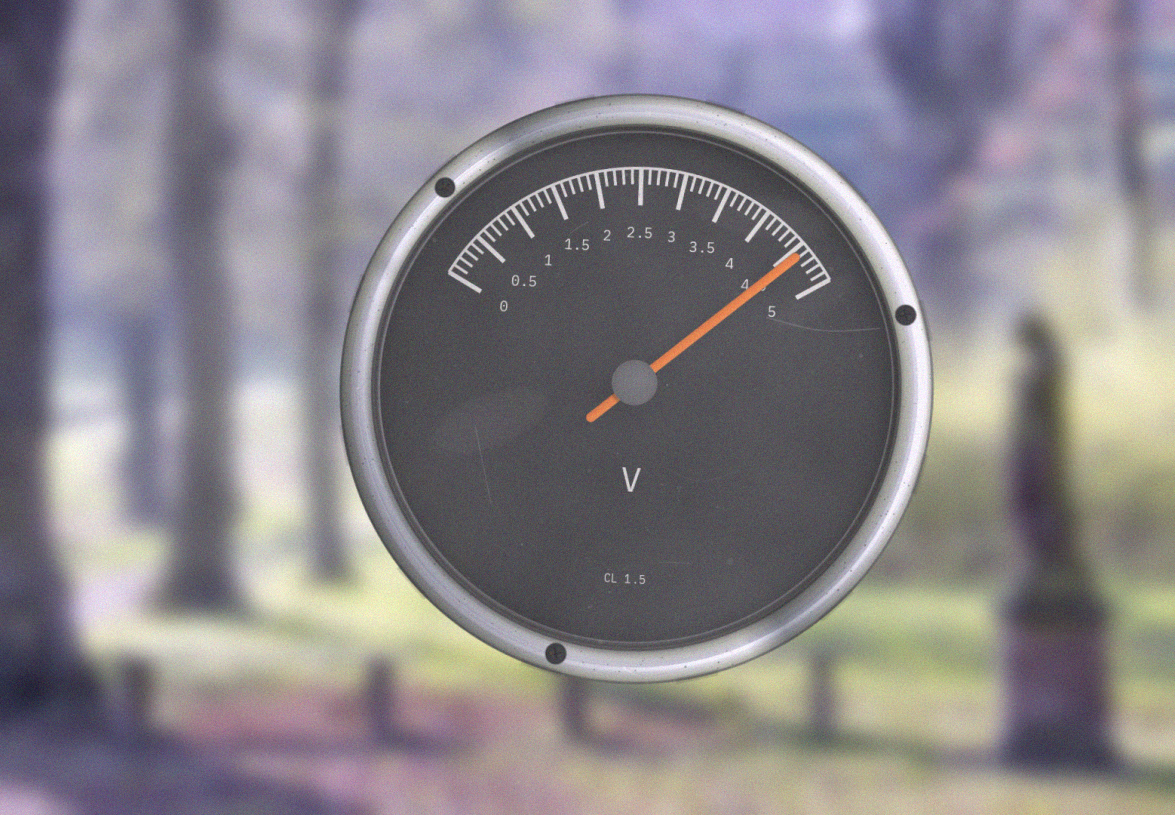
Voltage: 4.6 V
